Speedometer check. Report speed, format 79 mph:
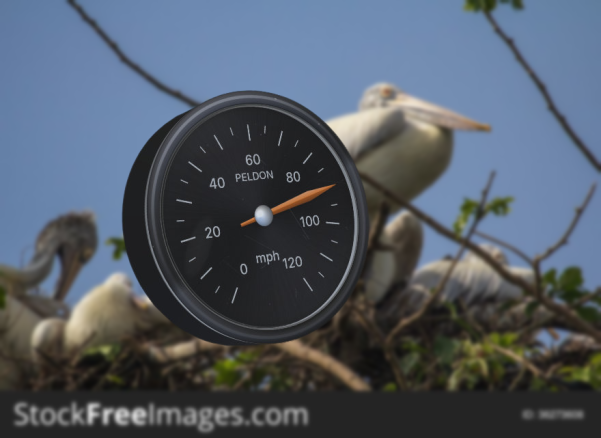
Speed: 90 mph
